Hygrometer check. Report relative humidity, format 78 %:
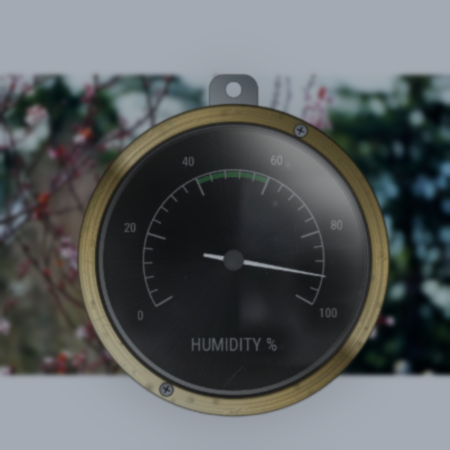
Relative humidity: 92 %
